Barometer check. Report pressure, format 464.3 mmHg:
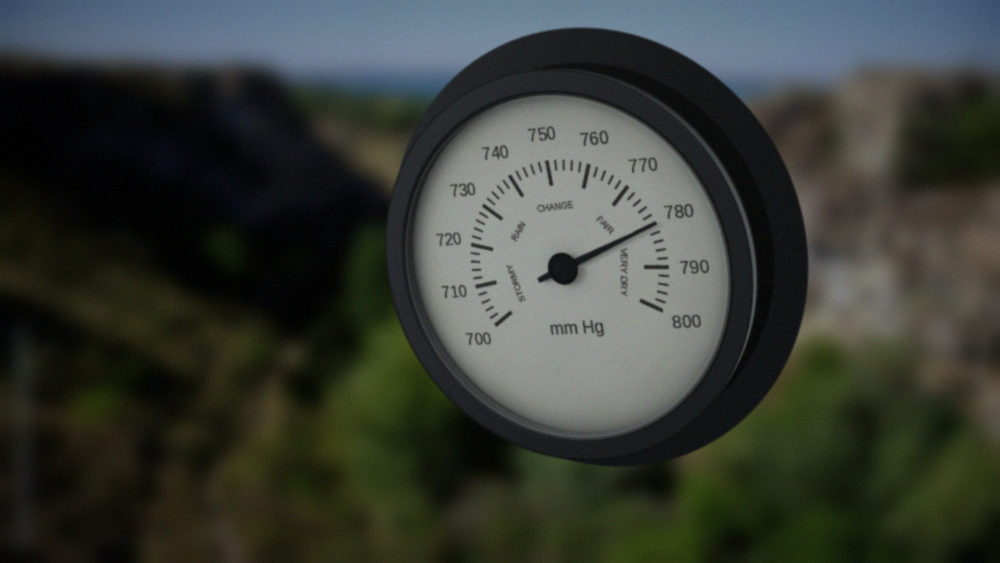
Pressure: 780 mmHg
